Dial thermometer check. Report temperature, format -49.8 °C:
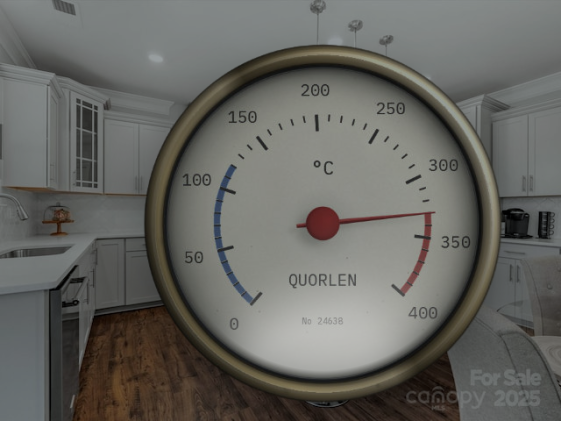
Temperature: 330 °C
